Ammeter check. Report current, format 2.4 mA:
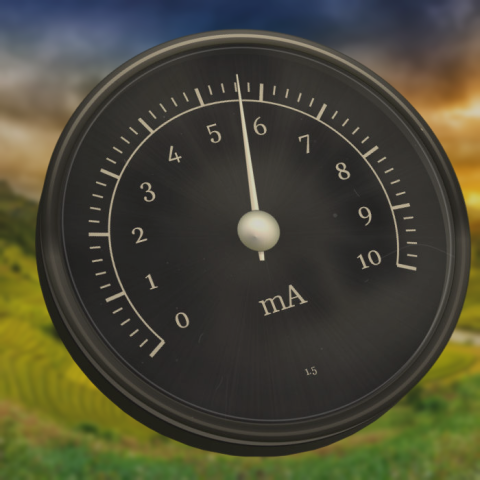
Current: 5.6 mA
